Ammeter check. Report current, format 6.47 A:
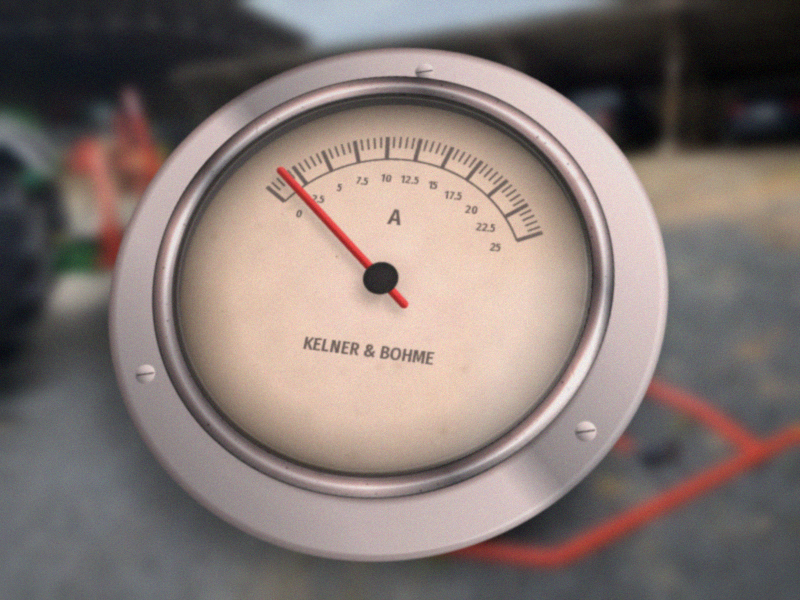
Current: 1.5 A
